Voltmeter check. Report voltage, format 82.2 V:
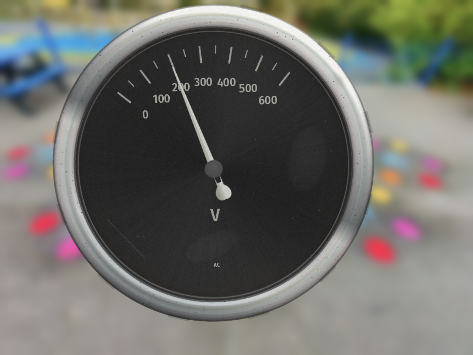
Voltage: 200 V
